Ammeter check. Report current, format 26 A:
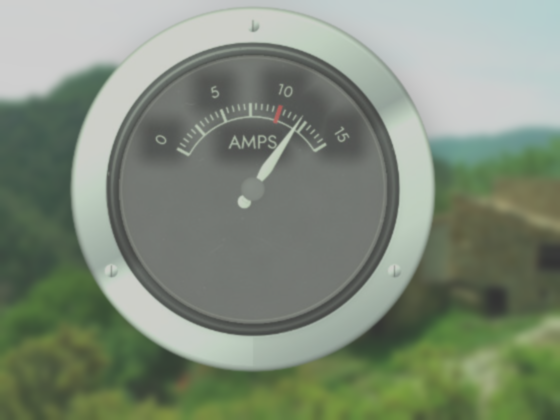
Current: 12 A
